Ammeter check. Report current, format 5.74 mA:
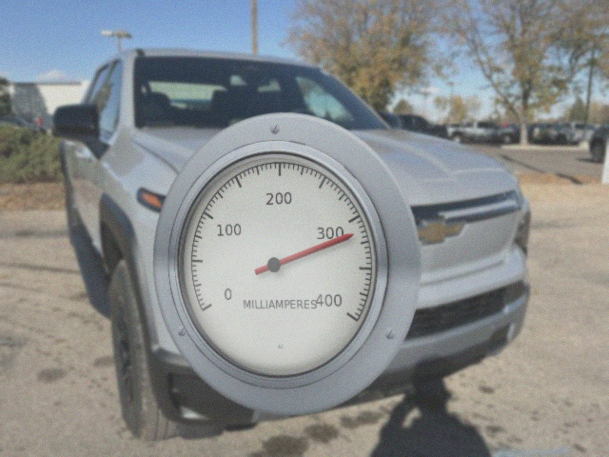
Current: 315 mA
